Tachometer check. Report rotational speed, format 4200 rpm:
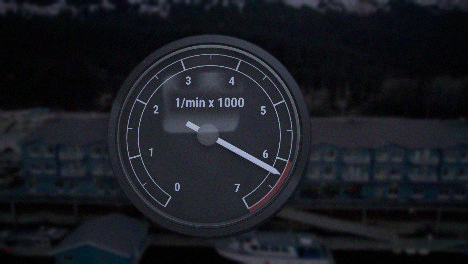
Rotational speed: 6250 rpm
